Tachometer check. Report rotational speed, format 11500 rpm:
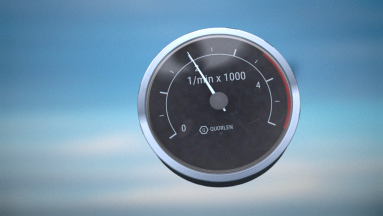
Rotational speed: 2000 rpm
